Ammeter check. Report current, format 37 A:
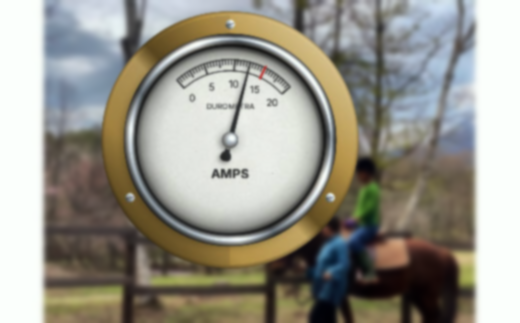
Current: 12.5 A
